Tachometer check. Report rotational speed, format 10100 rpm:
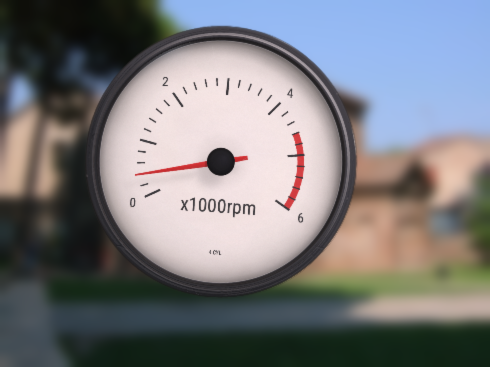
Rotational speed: 400 rpm
